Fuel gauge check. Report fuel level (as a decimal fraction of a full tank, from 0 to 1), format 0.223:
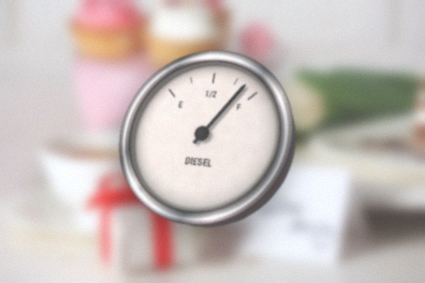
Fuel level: 0.875
